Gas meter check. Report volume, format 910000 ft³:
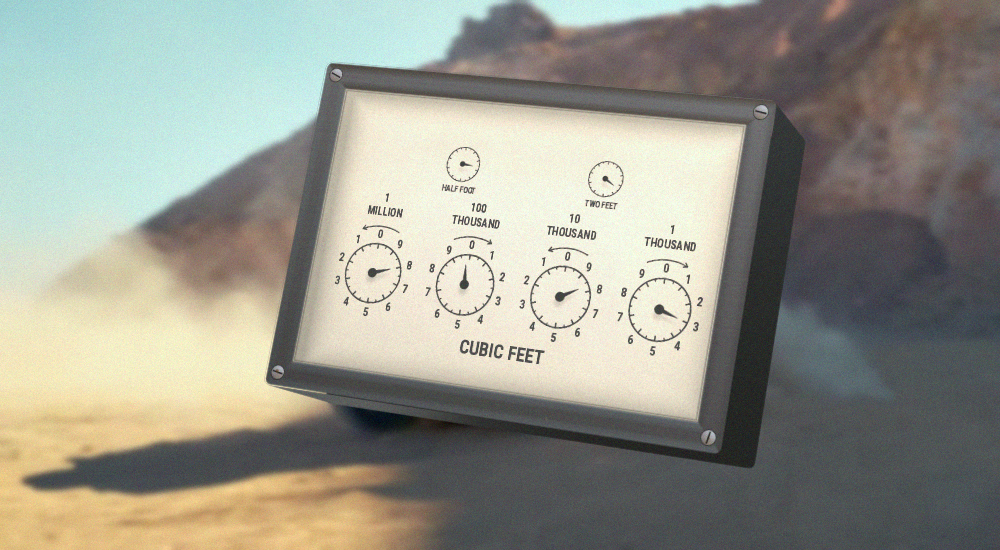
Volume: 798300 ft³
